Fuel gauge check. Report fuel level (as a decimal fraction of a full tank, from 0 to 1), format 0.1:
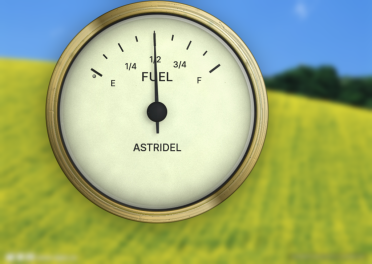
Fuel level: 0.5
